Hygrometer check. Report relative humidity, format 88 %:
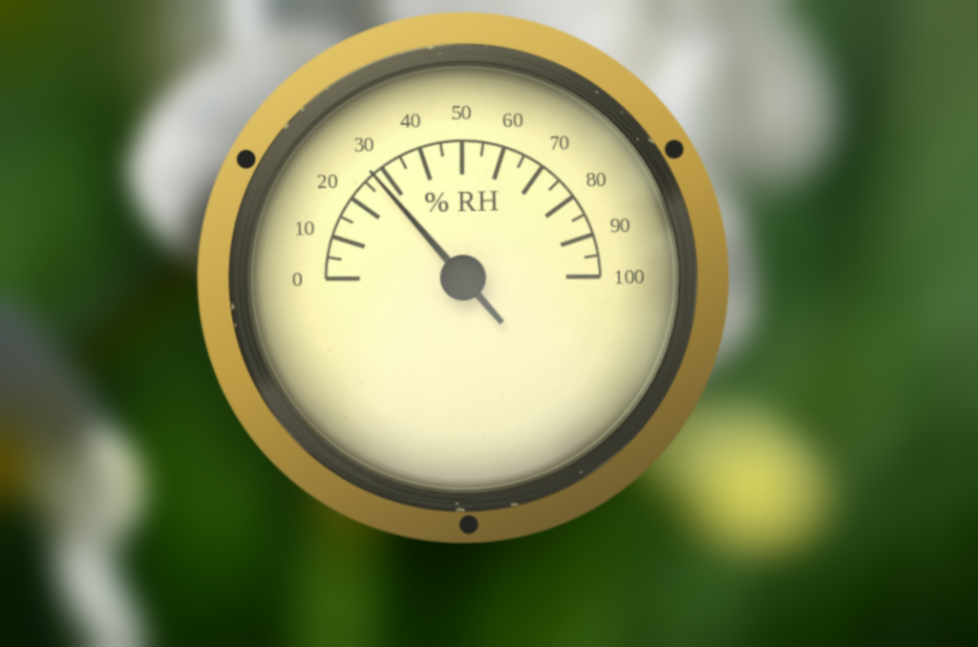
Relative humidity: 27.5 %
